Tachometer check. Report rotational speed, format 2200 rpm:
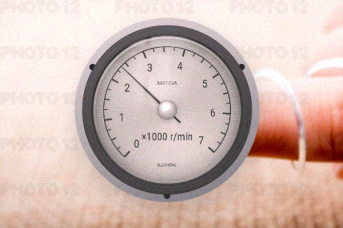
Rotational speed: 2375 rpm
